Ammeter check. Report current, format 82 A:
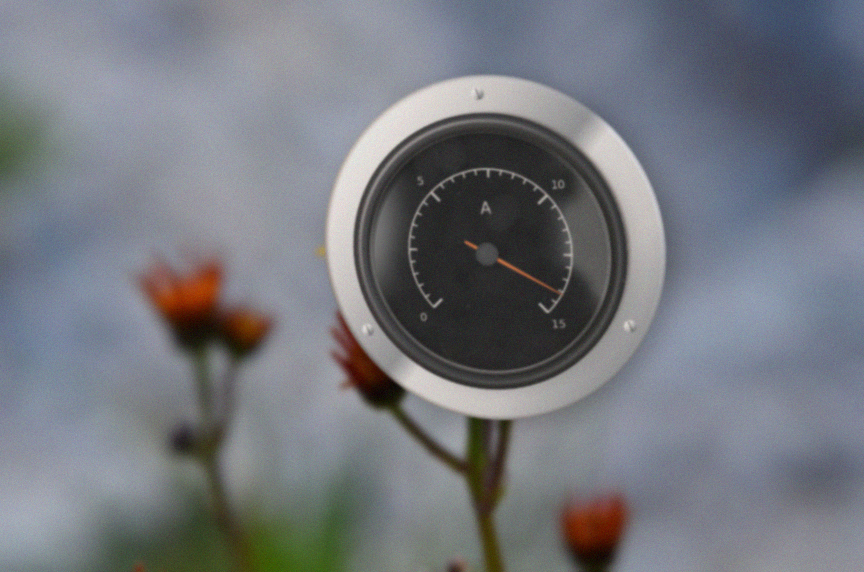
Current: 14 A
